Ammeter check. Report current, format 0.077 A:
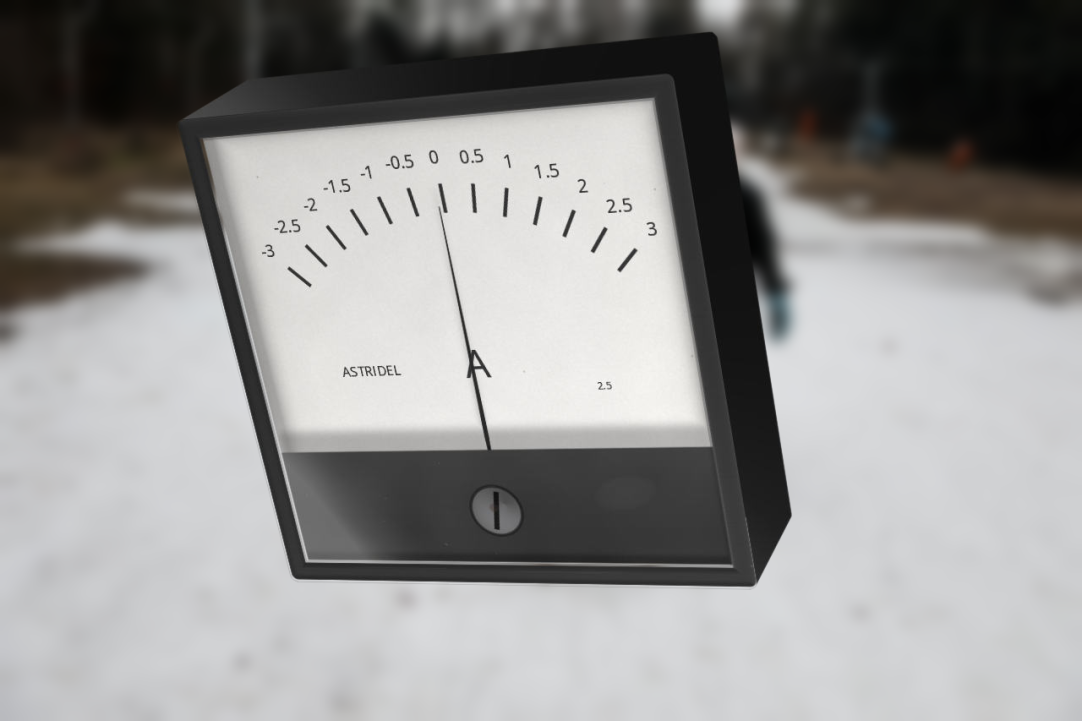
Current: 0 A
